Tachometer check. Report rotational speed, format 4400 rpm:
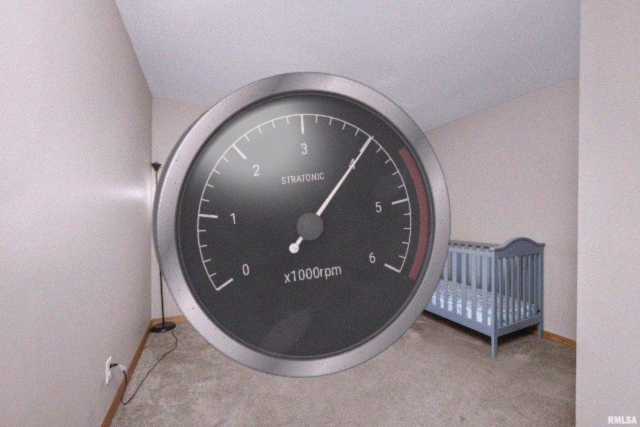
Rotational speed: 4000 rpm
